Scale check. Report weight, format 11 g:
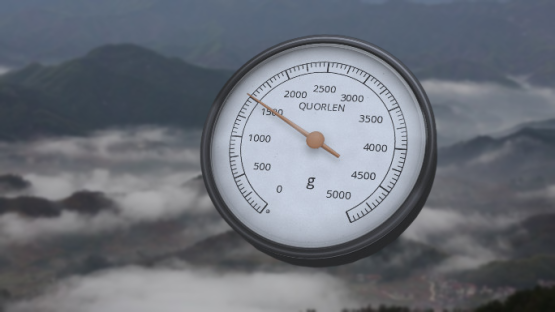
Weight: 1500 g
